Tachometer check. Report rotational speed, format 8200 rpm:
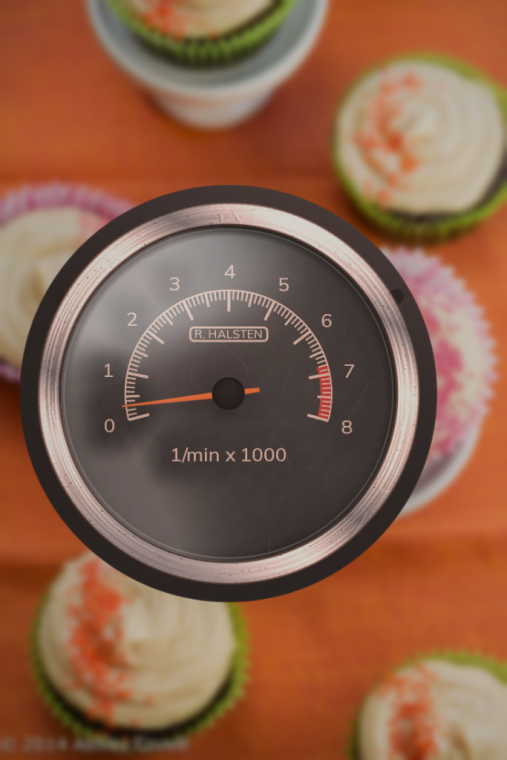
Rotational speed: 300 rpm
